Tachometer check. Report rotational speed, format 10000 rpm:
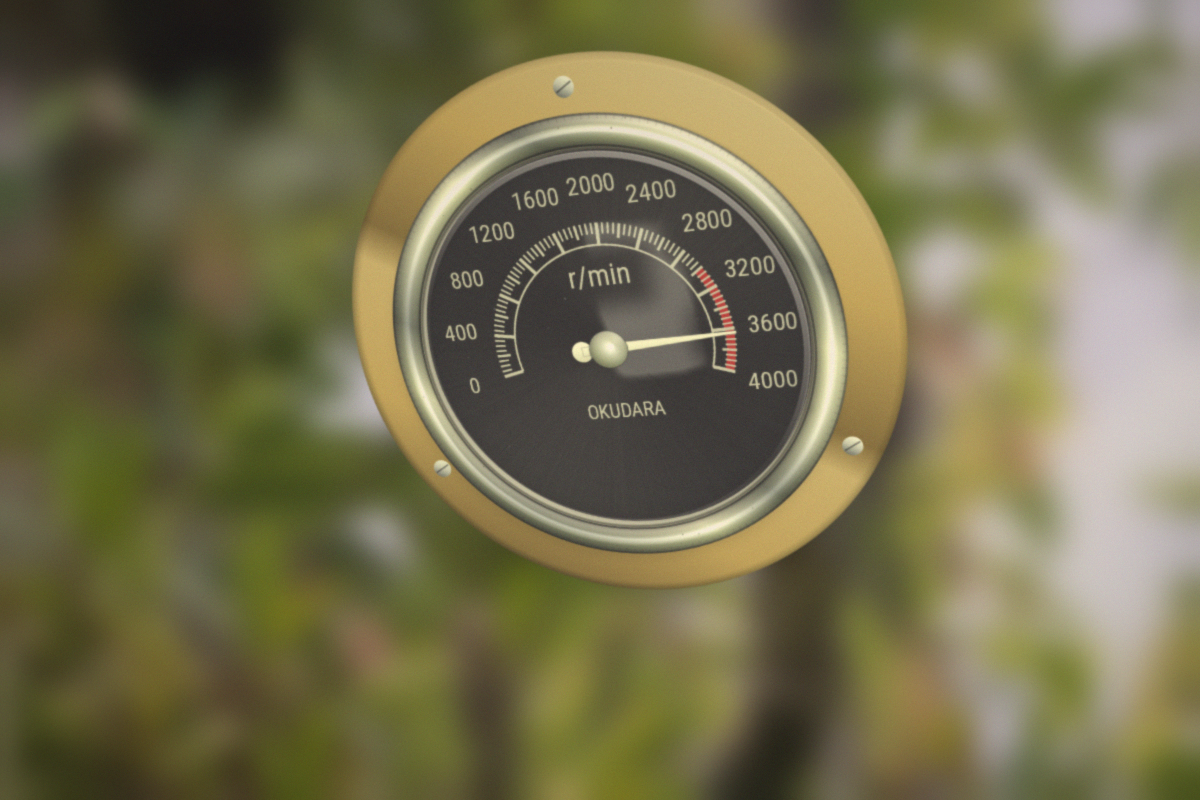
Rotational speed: 3600 rpm
